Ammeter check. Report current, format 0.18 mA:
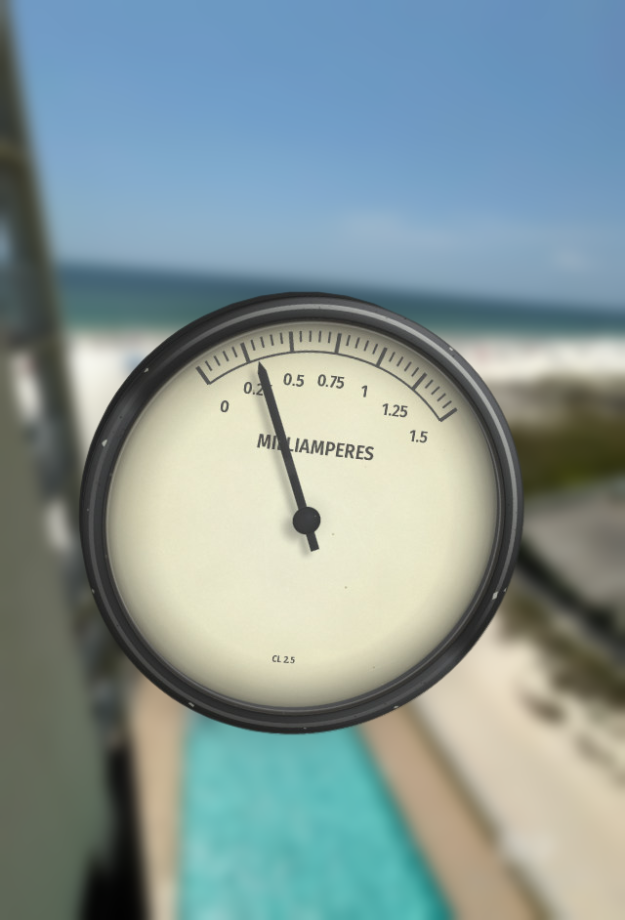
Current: 0.3 mA
